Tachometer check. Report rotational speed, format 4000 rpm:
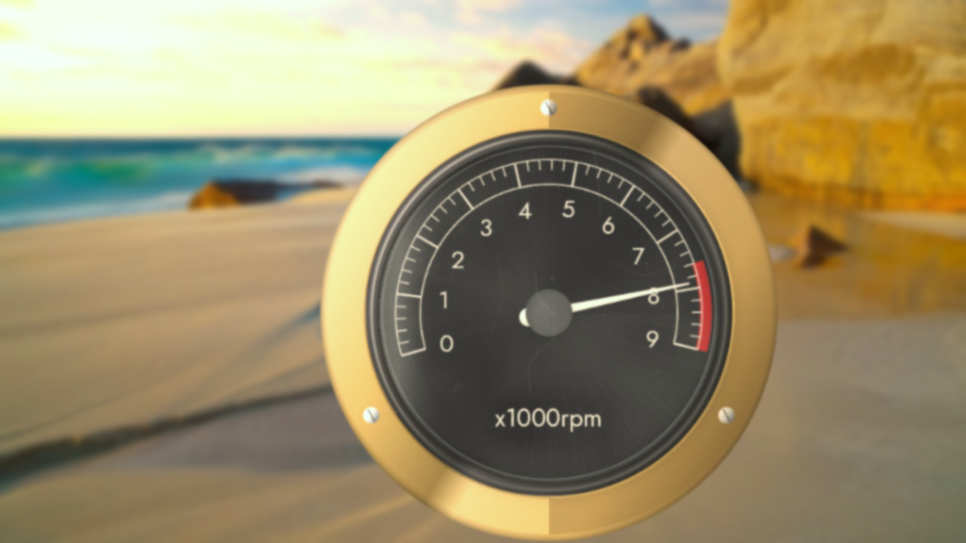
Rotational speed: 7900 rpm
